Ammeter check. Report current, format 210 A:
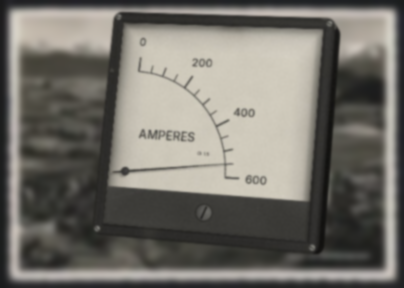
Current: 550 A
